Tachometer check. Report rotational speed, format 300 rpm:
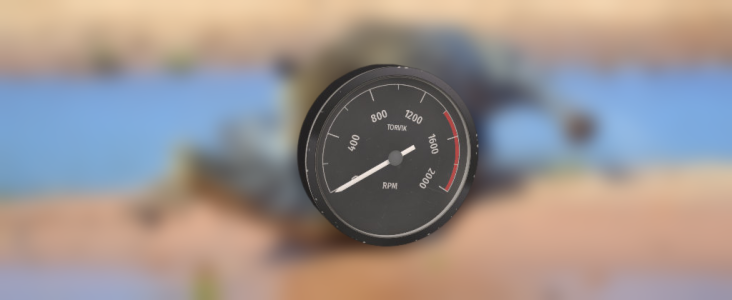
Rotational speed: 0 rpm
